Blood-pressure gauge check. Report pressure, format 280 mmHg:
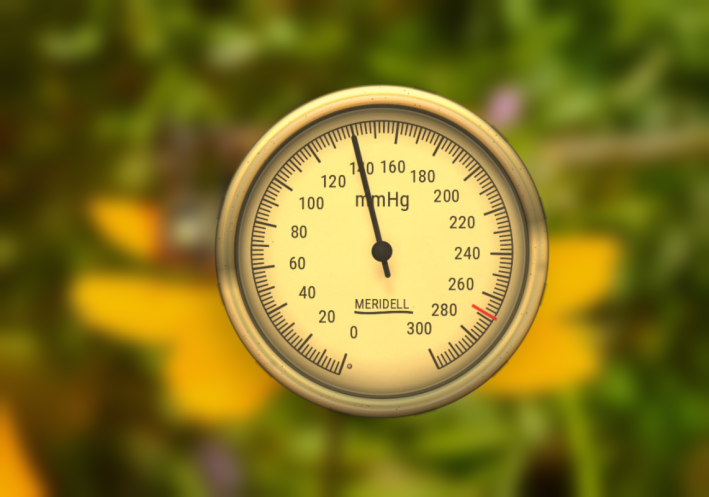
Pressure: 140 mmHg
